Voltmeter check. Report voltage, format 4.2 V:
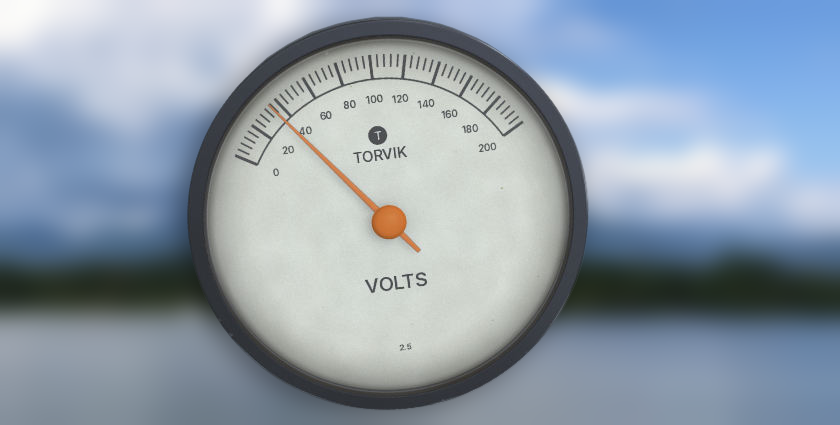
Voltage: 36 V
